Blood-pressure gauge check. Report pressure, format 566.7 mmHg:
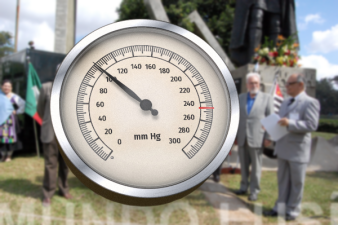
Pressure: 100 mmHg
